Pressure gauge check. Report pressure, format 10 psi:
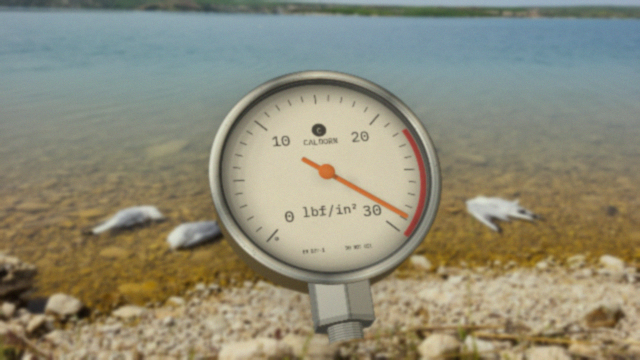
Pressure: 29 psi
